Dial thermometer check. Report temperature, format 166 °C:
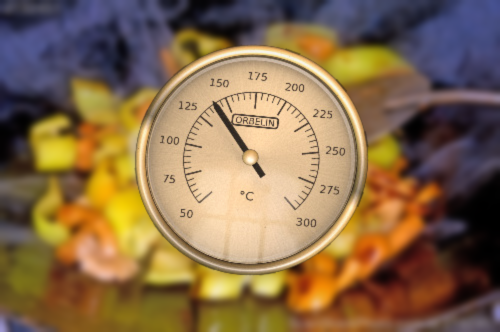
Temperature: 140 °C
